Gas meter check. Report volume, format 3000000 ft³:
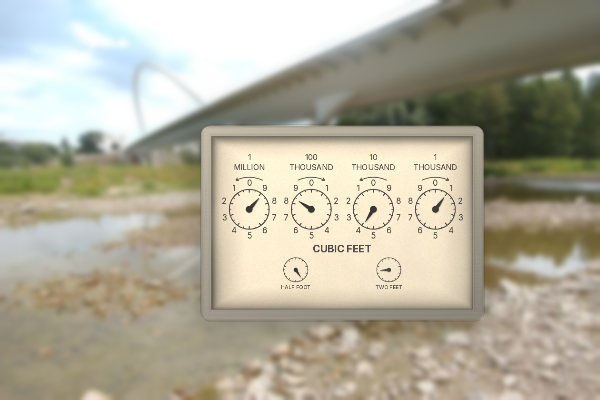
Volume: 884100 ft³
